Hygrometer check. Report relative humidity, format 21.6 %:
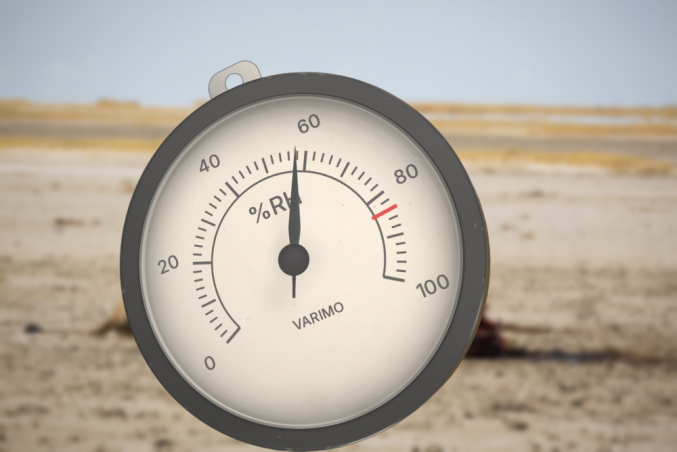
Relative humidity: 58 %
